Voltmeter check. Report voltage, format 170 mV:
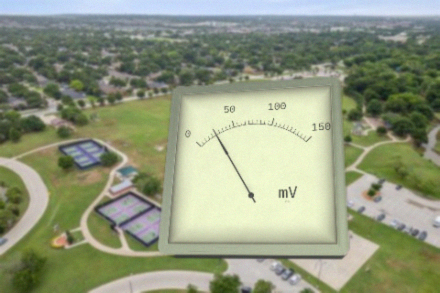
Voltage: 25 mV
